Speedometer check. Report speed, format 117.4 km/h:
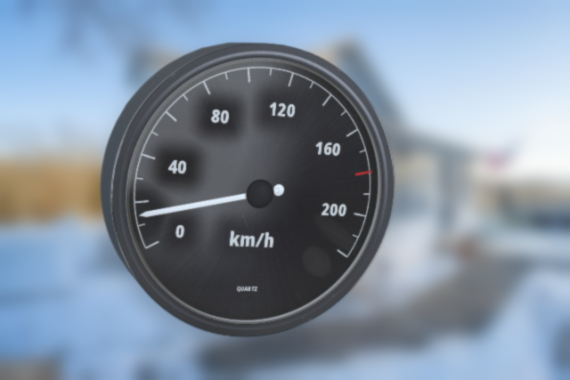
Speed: 15 km/h
